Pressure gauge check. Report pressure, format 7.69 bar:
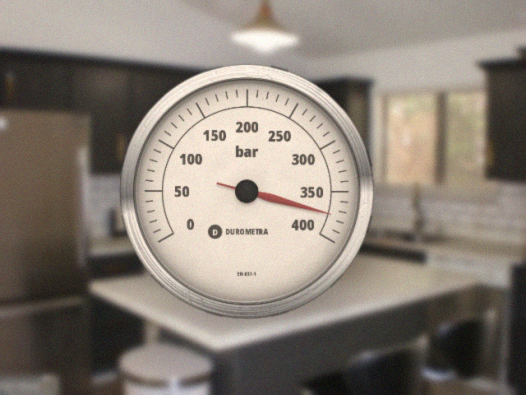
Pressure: 375 bar
